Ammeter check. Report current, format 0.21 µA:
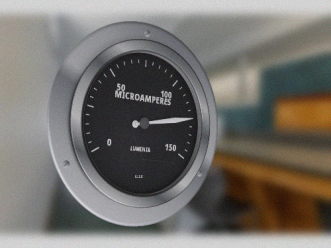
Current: 125 µA
